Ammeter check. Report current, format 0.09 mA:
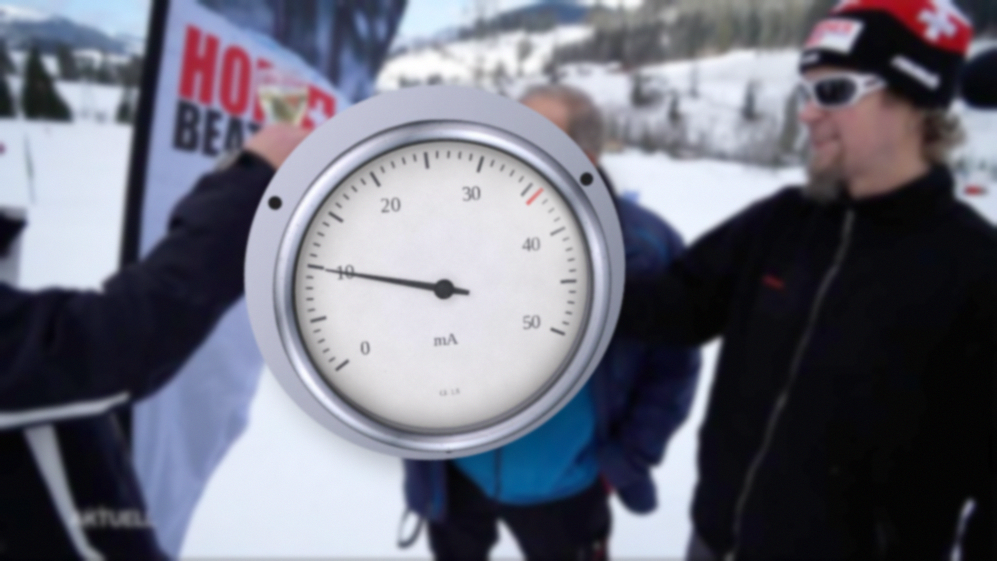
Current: 10 mA
